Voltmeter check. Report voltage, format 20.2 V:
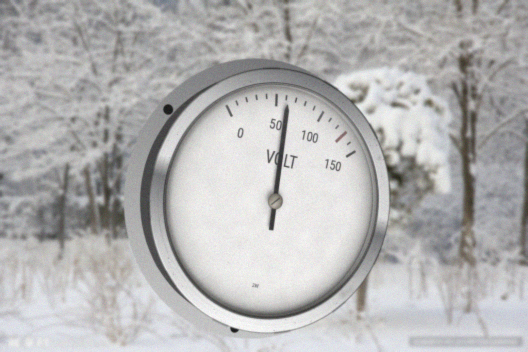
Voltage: 60 V
